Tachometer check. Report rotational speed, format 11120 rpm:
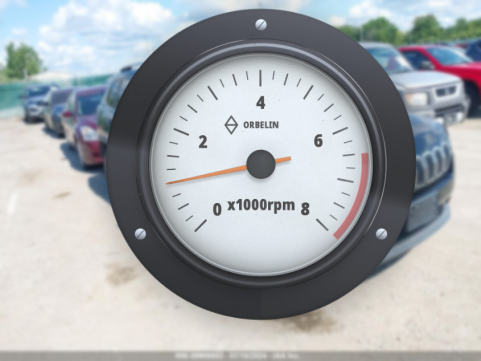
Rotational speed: 1000 rpm
